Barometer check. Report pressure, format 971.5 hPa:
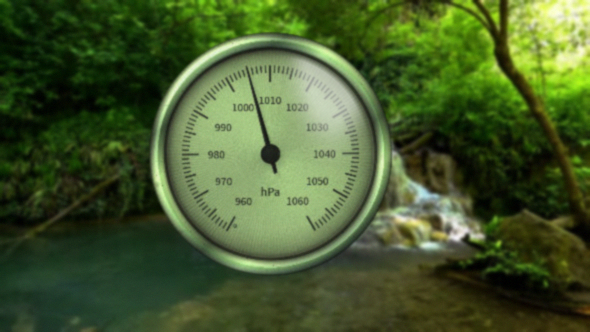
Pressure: 1005 hPa
